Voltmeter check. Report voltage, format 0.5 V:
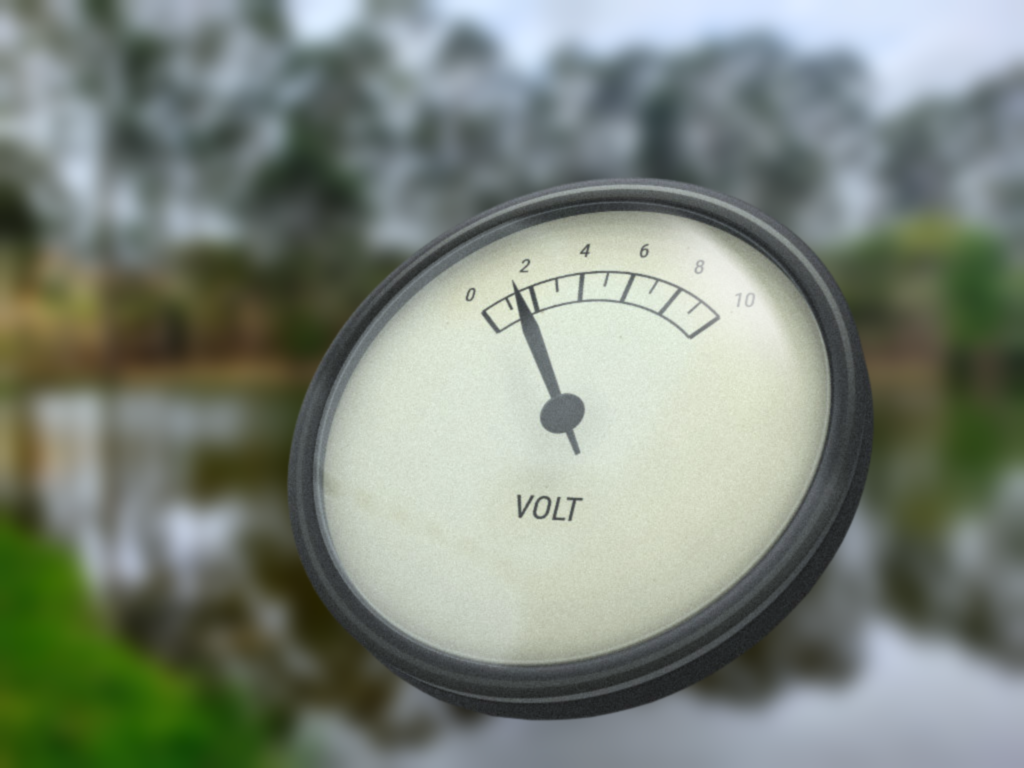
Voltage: 1.5 V
